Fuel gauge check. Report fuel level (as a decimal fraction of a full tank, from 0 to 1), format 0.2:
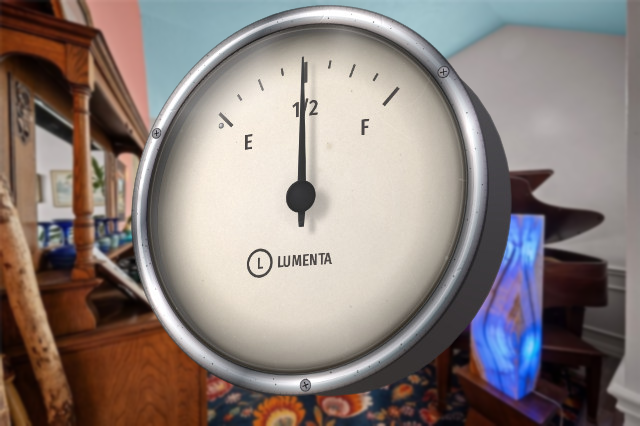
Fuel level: 0.5
